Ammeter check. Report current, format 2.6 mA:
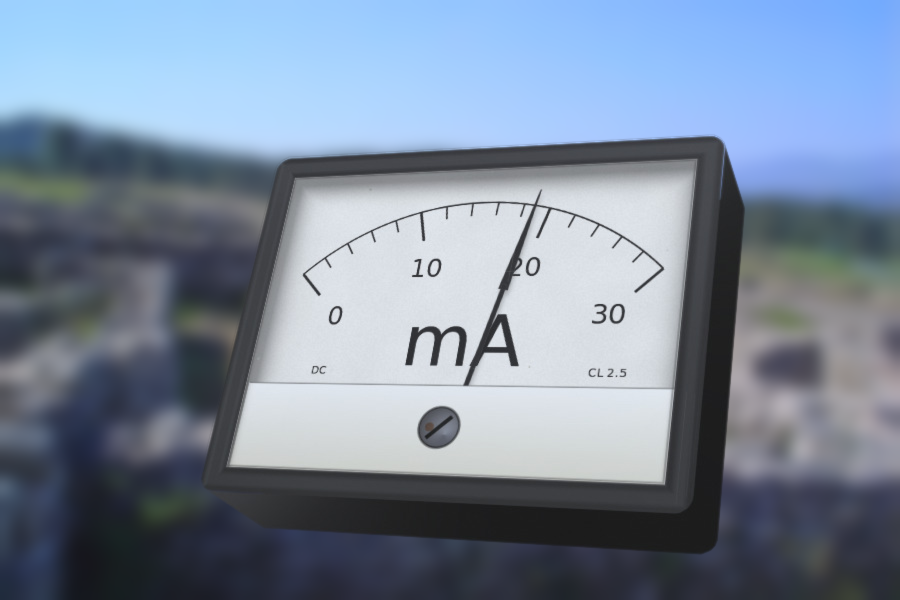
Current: 19 mA
